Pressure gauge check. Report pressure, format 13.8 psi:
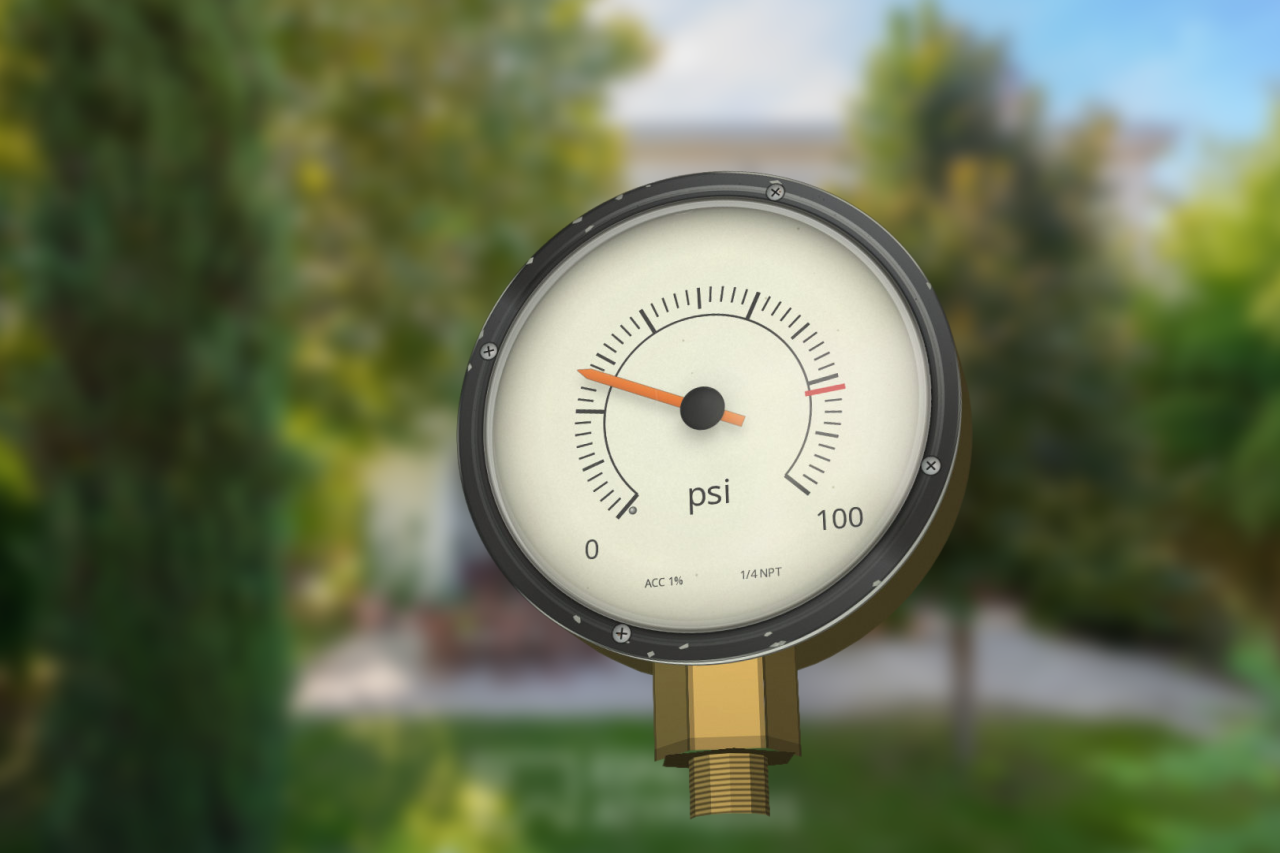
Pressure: 26 psi
